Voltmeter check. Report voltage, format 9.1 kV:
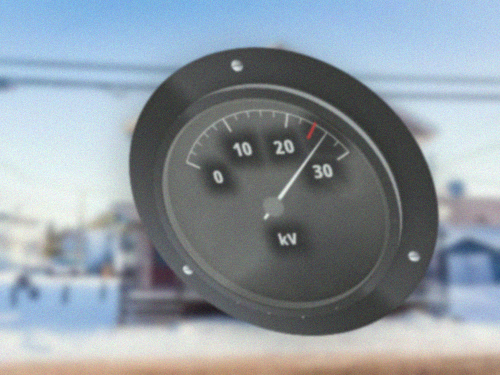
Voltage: 26 kV
